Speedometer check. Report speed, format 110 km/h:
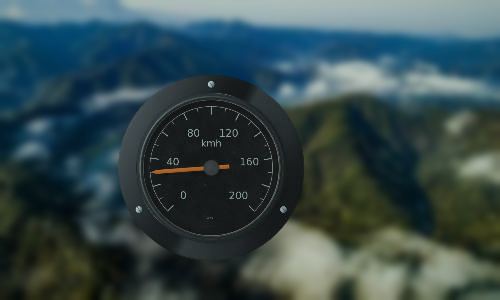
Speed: 30 km/h
